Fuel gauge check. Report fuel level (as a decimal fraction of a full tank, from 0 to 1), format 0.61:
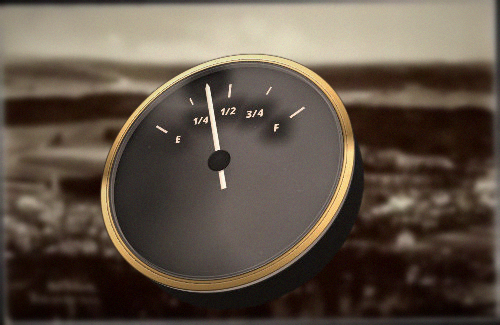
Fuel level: 0.375
